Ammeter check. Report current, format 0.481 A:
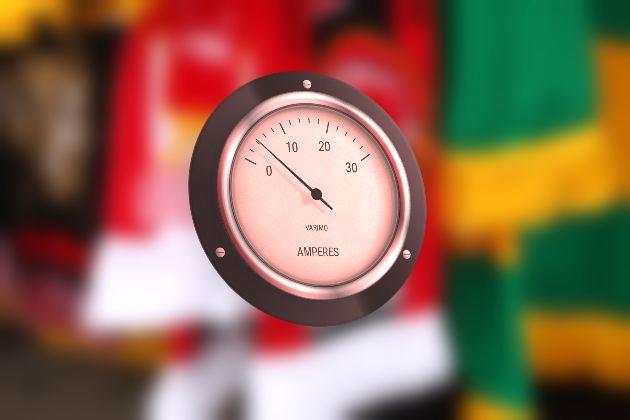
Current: 4 A
